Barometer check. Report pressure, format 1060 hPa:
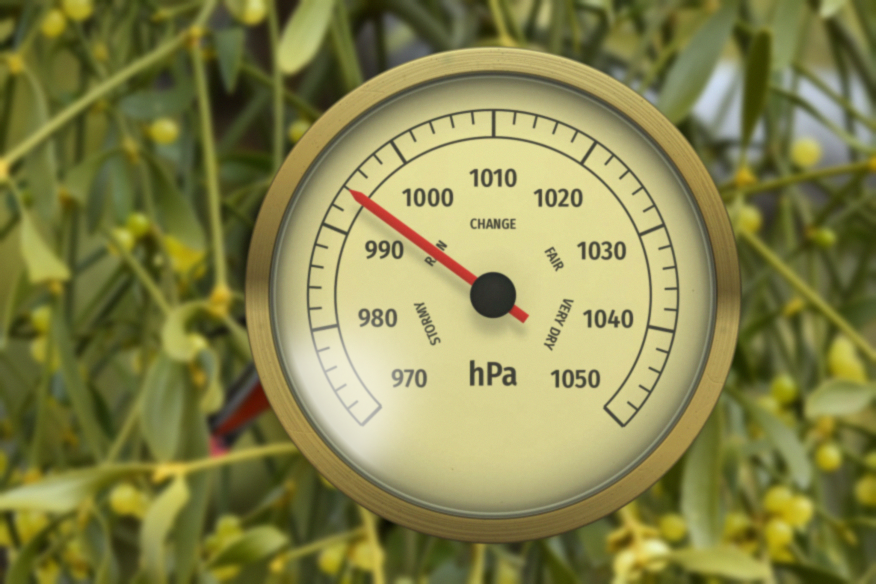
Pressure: 994 hPa
